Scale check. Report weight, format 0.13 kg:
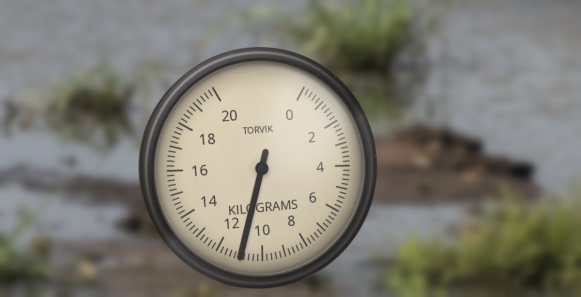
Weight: 11 kg
